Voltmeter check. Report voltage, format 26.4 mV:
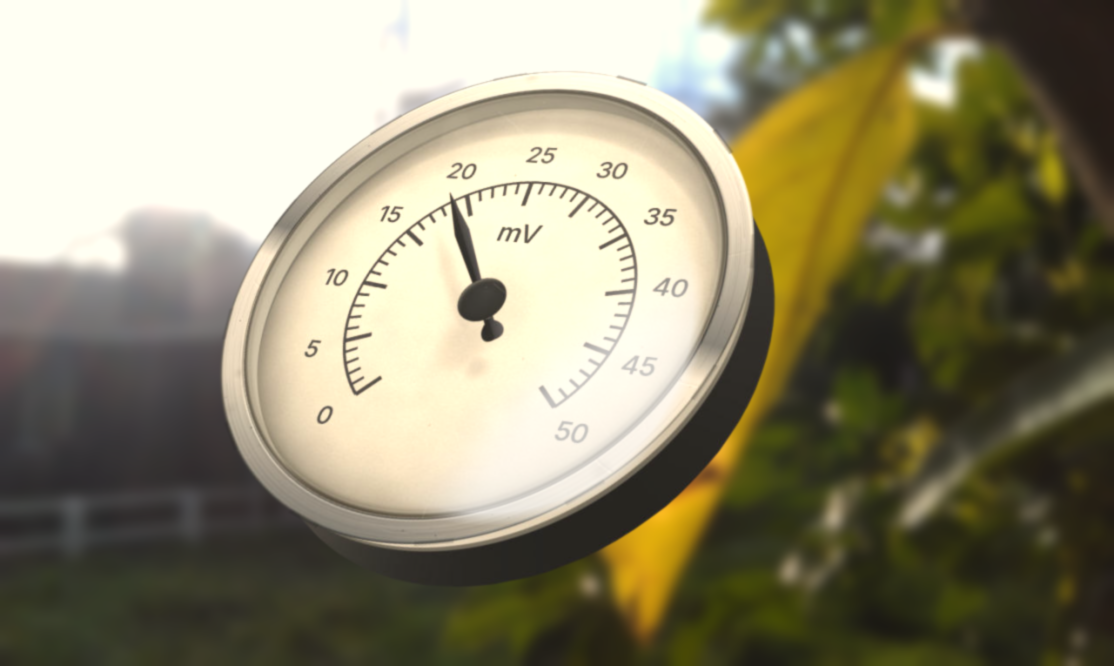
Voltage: 19 mV
